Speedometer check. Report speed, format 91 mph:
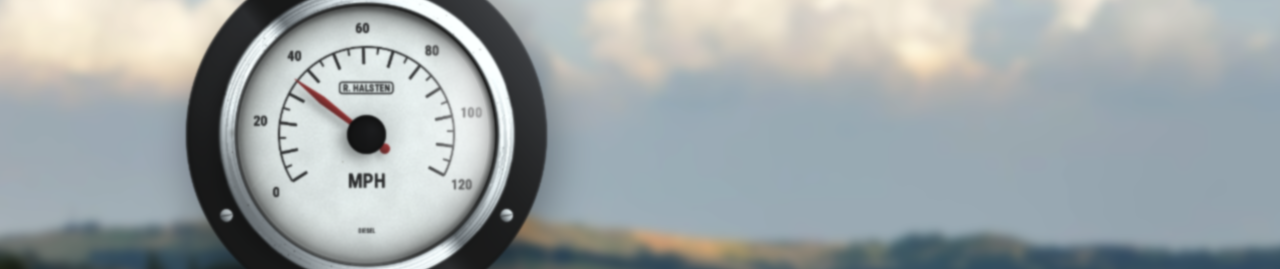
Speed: 35 mph
